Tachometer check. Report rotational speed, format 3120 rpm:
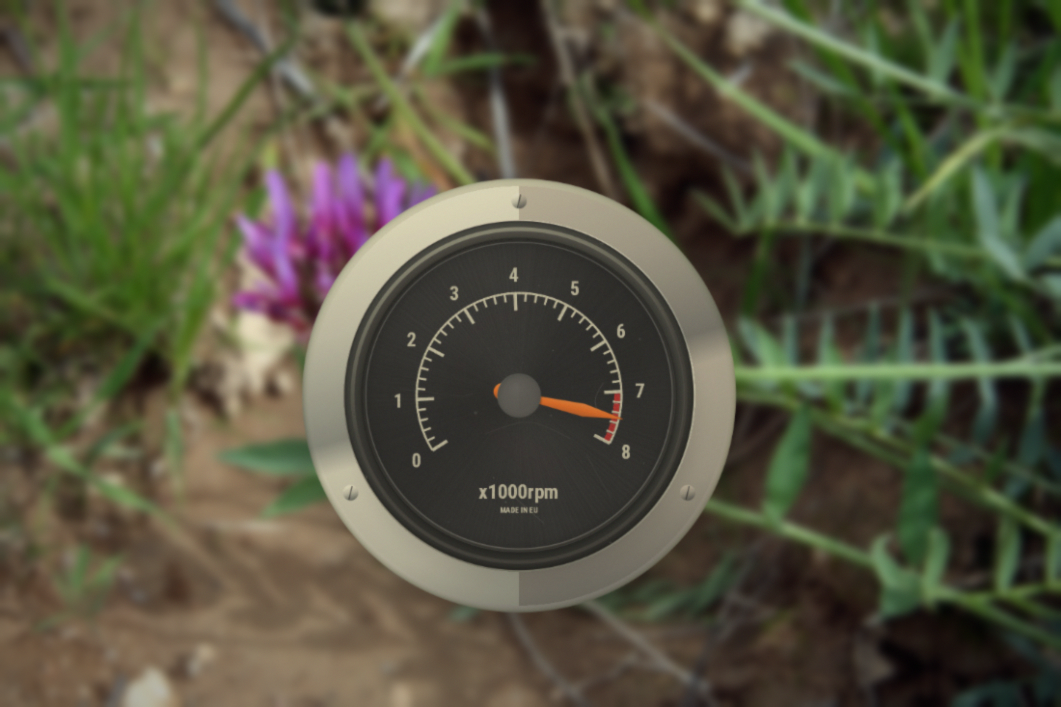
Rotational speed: 7500 rpm
